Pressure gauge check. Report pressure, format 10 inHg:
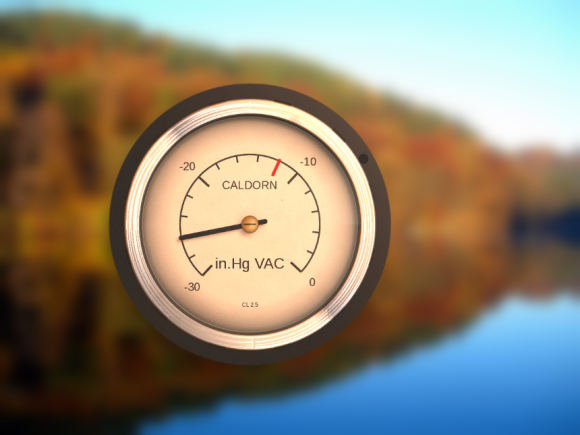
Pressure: -26 inHg
